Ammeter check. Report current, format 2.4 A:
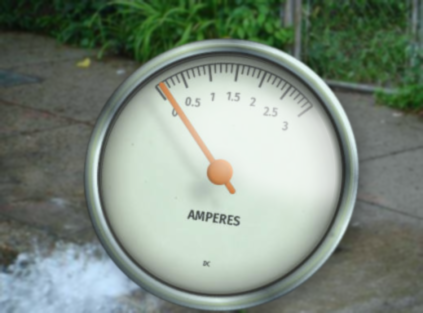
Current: 0.1 A
